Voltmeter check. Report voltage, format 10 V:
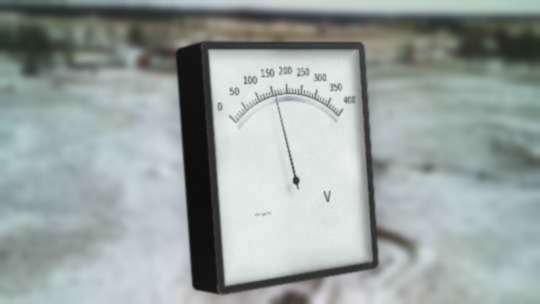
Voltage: 150 V
